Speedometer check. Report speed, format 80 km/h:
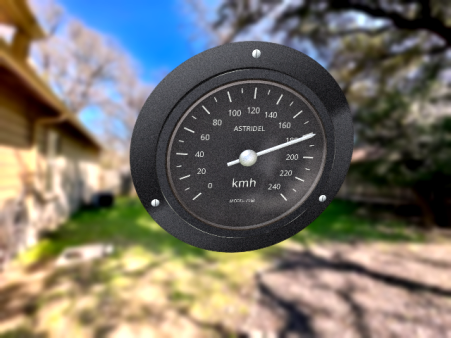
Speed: 180 km/h
